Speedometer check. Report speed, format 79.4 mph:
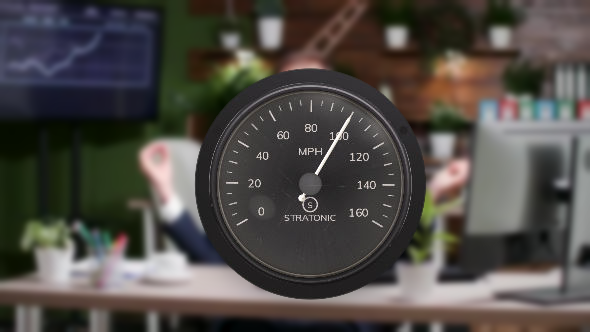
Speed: 100 mph
